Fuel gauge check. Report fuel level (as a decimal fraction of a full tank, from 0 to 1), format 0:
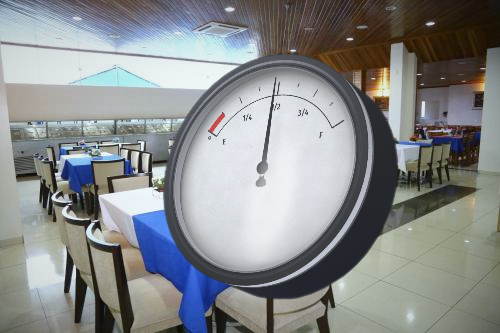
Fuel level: 0.5
